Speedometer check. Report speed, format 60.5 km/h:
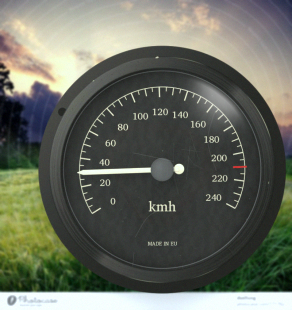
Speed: 30 km/h
